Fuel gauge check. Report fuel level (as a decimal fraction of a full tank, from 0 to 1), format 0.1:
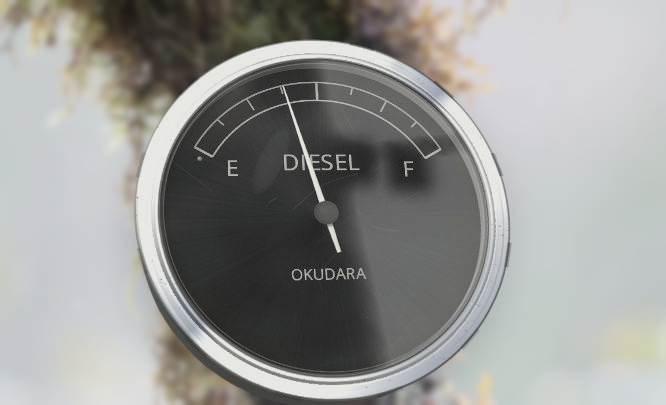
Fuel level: 0.375
